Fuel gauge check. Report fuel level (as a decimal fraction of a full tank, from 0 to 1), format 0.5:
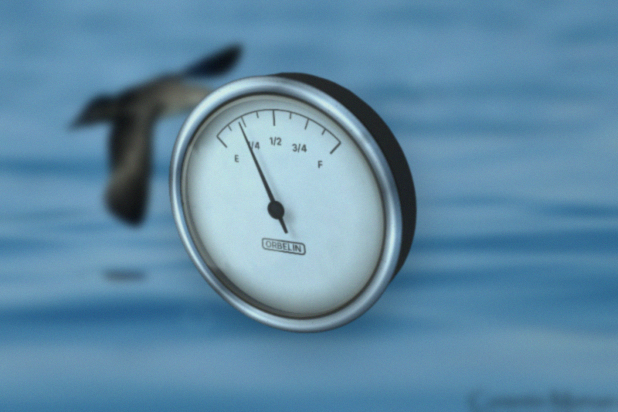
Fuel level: 0.25
